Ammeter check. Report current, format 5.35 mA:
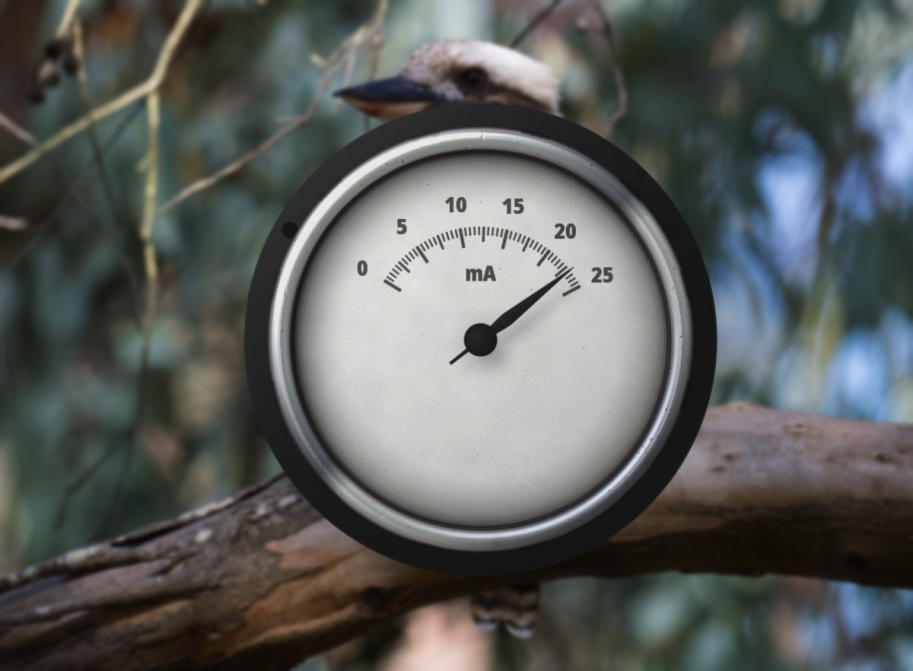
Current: 23 mA
